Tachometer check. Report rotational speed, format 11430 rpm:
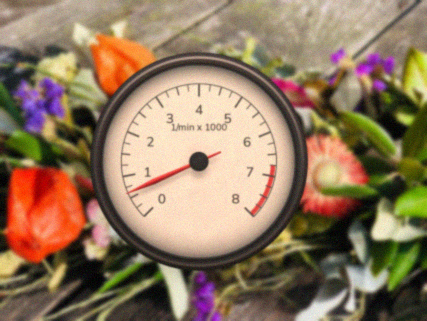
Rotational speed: 625 rpm
